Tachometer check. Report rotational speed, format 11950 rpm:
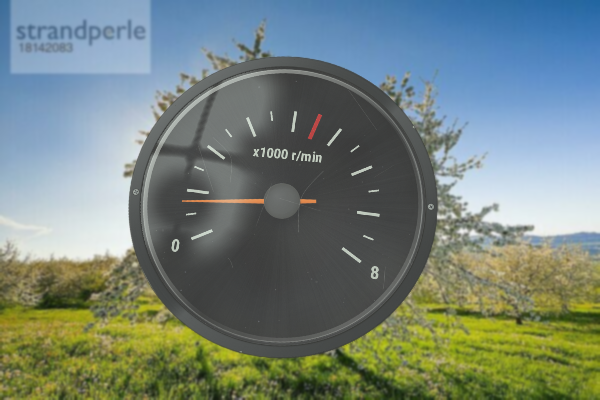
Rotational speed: 750 rpm
